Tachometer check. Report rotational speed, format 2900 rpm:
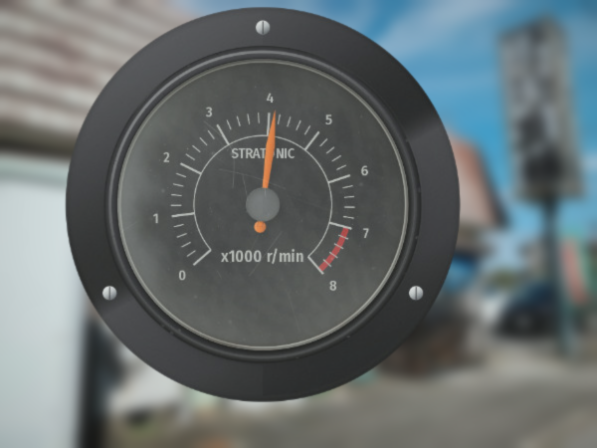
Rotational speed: 4100 rpm
